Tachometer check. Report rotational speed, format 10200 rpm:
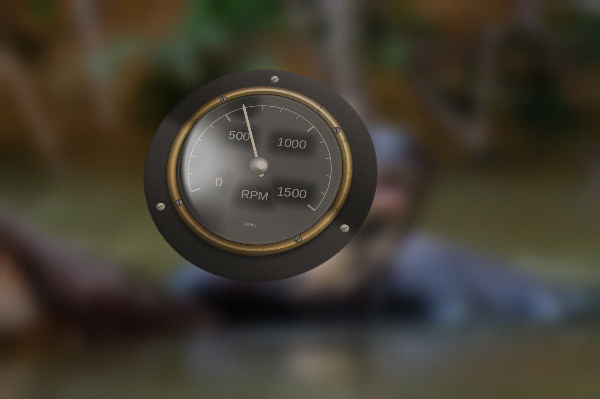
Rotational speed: 600 rpm
